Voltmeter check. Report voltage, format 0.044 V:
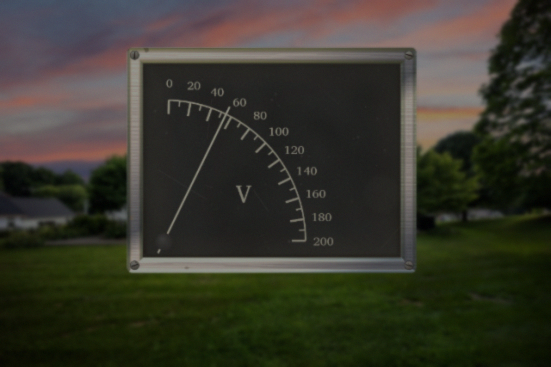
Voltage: 55 V
